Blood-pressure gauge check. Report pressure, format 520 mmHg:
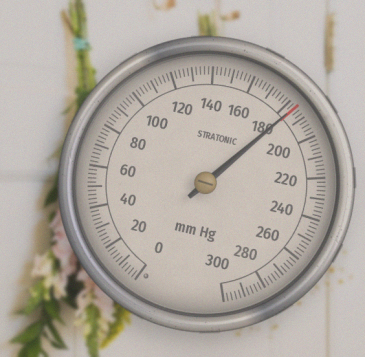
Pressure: 184 mmHg
